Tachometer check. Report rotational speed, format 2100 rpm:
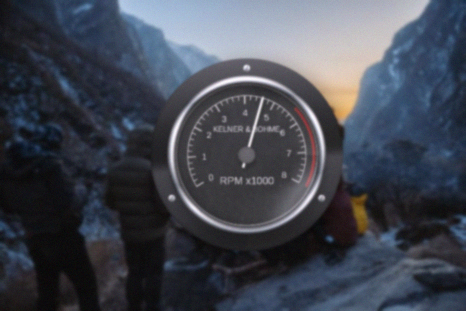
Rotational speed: 4600 rpm
